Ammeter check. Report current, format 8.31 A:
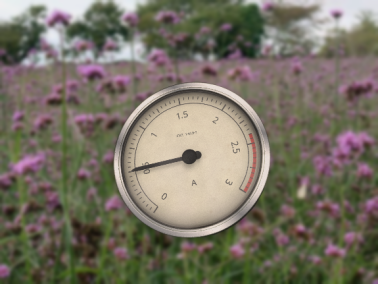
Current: 0.5 A
